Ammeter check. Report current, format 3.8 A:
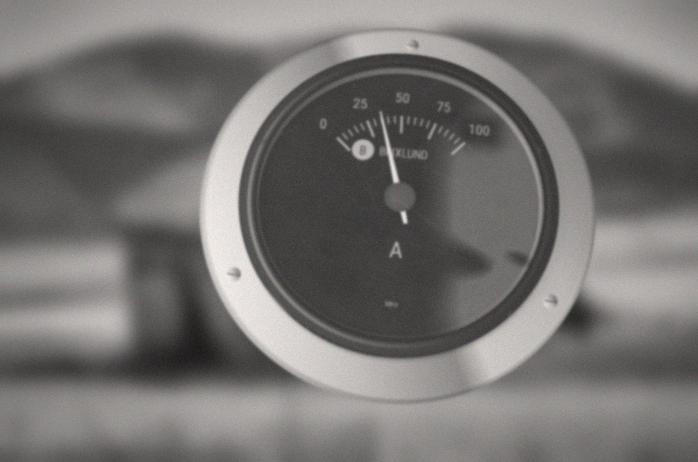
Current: 35 A
